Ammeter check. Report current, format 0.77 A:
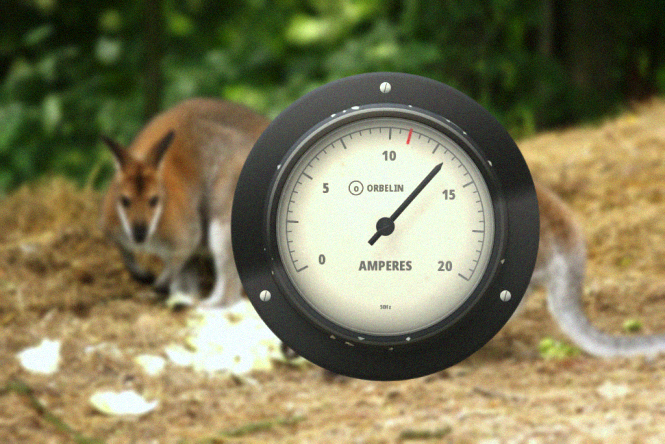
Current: 13.25 A
